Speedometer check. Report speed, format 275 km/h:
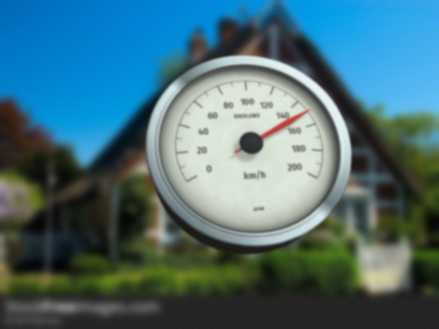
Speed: 150 km/h
